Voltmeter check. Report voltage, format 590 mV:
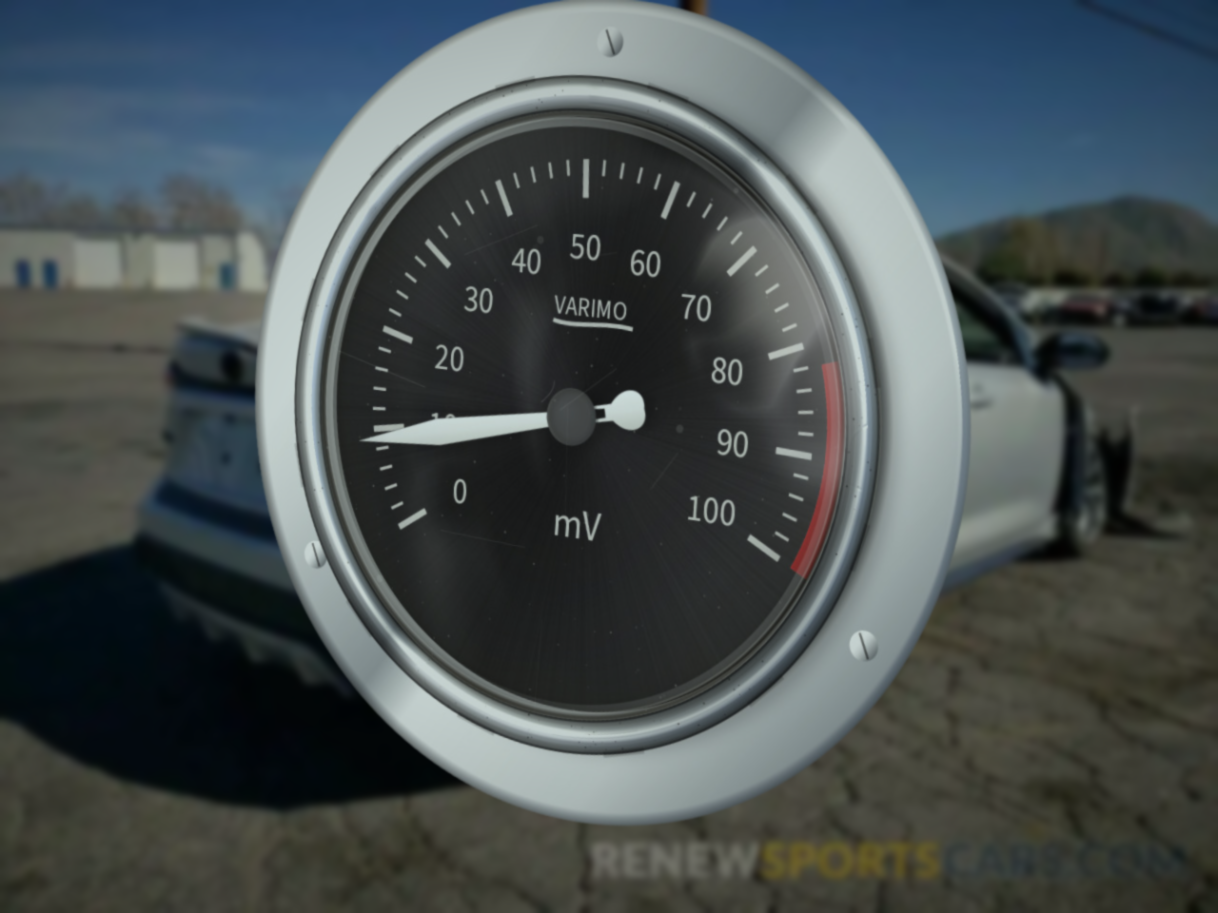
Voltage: 9 mV
